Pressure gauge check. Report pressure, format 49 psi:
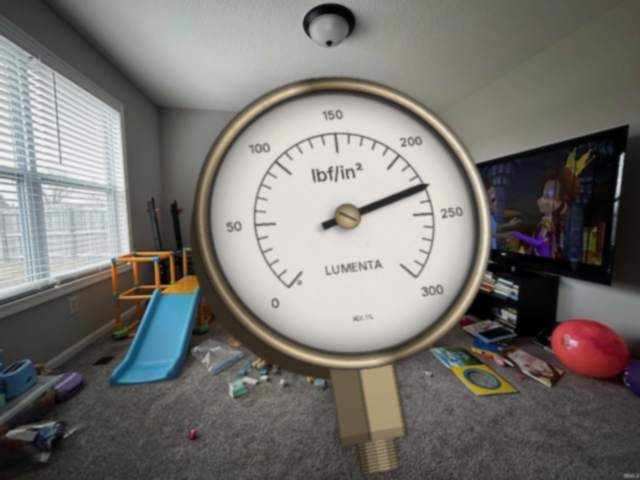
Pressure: 230 psi
